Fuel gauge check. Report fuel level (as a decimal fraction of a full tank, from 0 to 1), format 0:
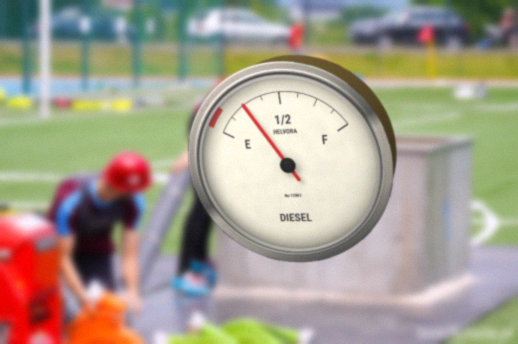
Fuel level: 0.25
